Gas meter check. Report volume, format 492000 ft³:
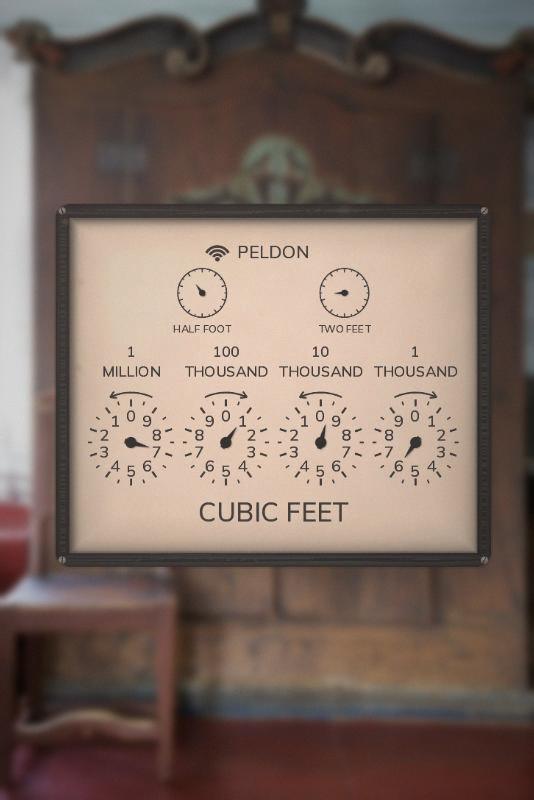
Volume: 709600 ft³
